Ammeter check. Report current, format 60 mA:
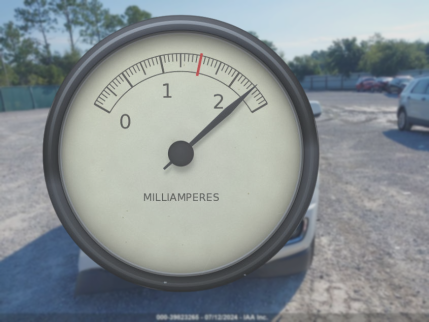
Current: 2.25 mA
